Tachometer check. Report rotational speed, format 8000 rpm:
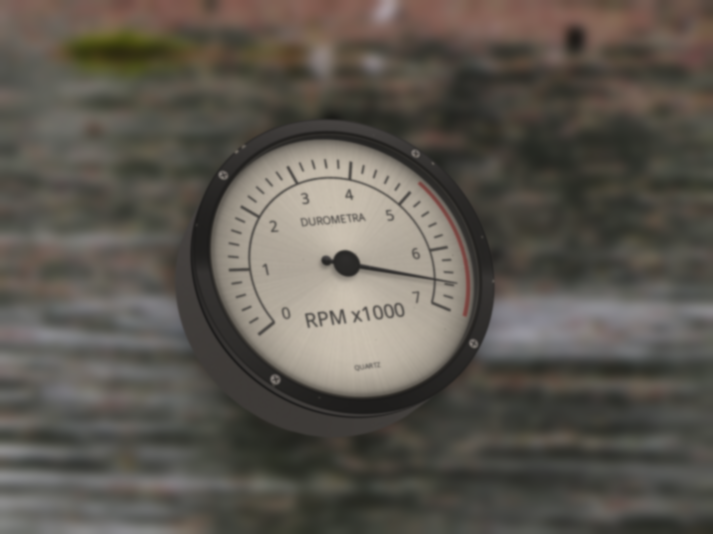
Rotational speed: 6600 rpm
